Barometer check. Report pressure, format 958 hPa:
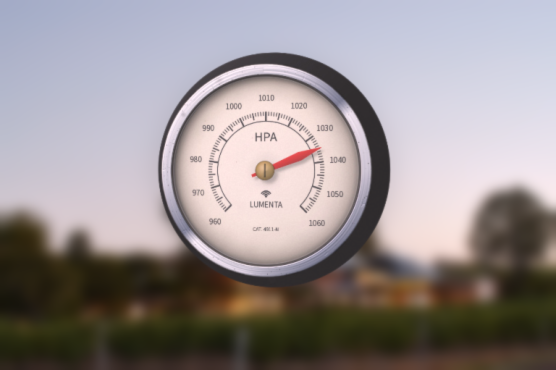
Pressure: 1035 hPa
